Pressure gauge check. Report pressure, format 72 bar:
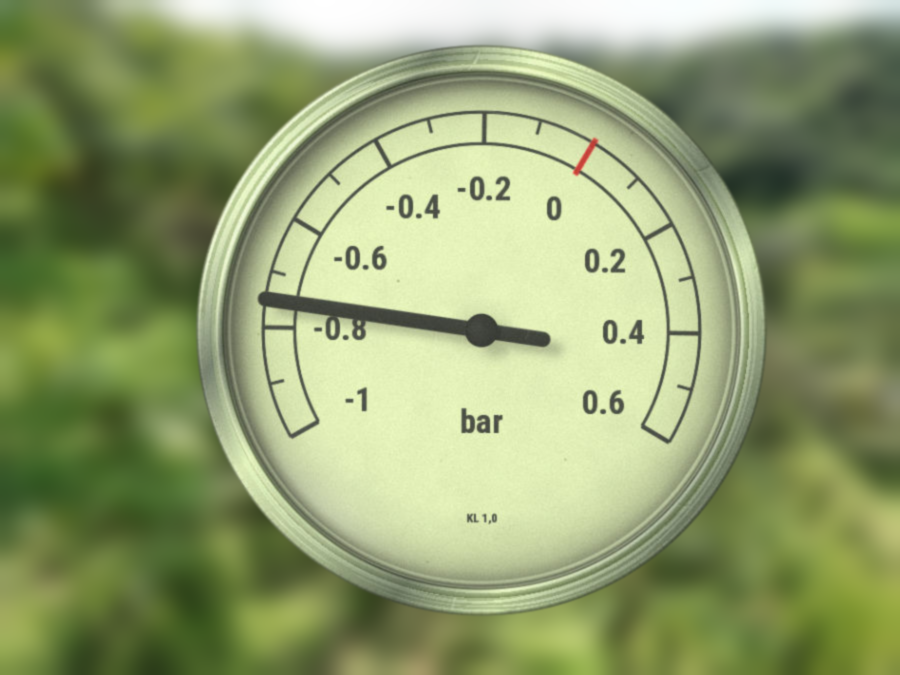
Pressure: -0.75 bar
